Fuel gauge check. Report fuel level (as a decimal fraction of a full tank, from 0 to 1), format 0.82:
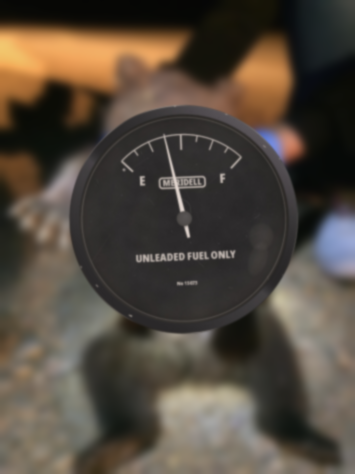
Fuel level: 0.375
